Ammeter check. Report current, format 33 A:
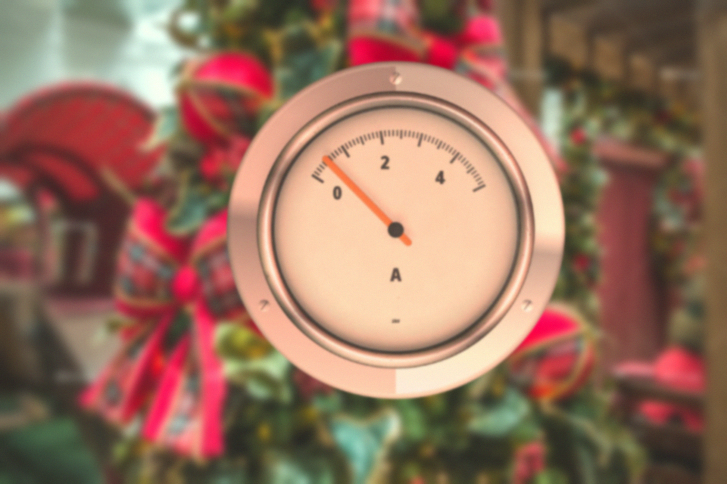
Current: 0.5 A
